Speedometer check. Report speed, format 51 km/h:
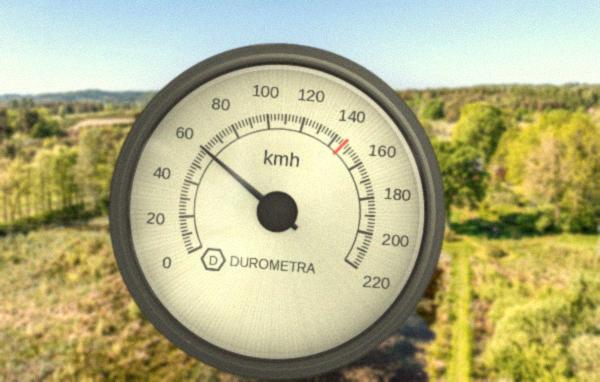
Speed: 60 km/h
